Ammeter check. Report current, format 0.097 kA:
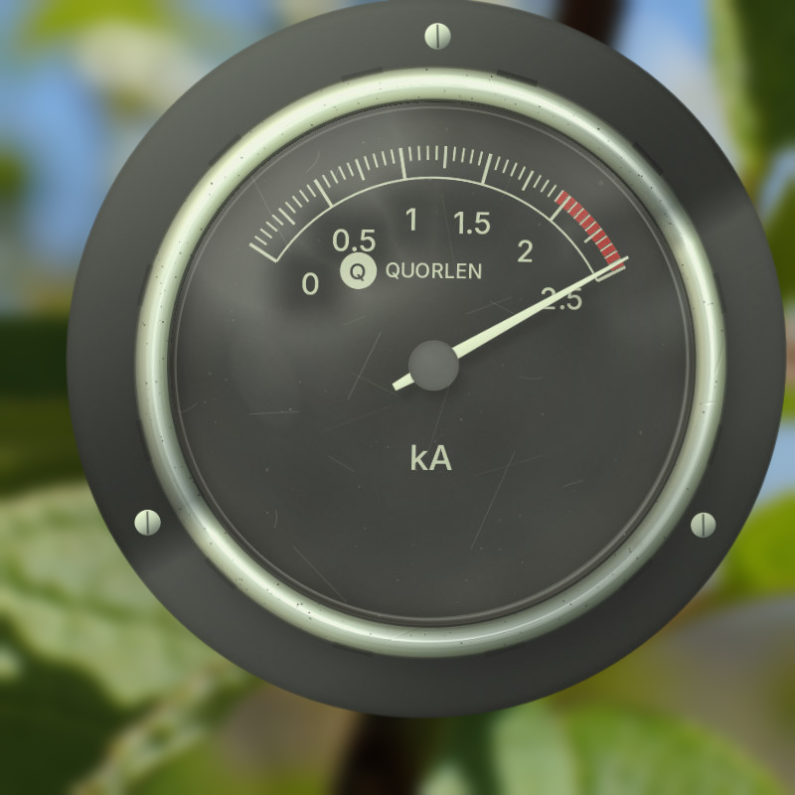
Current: 2.45 kA
